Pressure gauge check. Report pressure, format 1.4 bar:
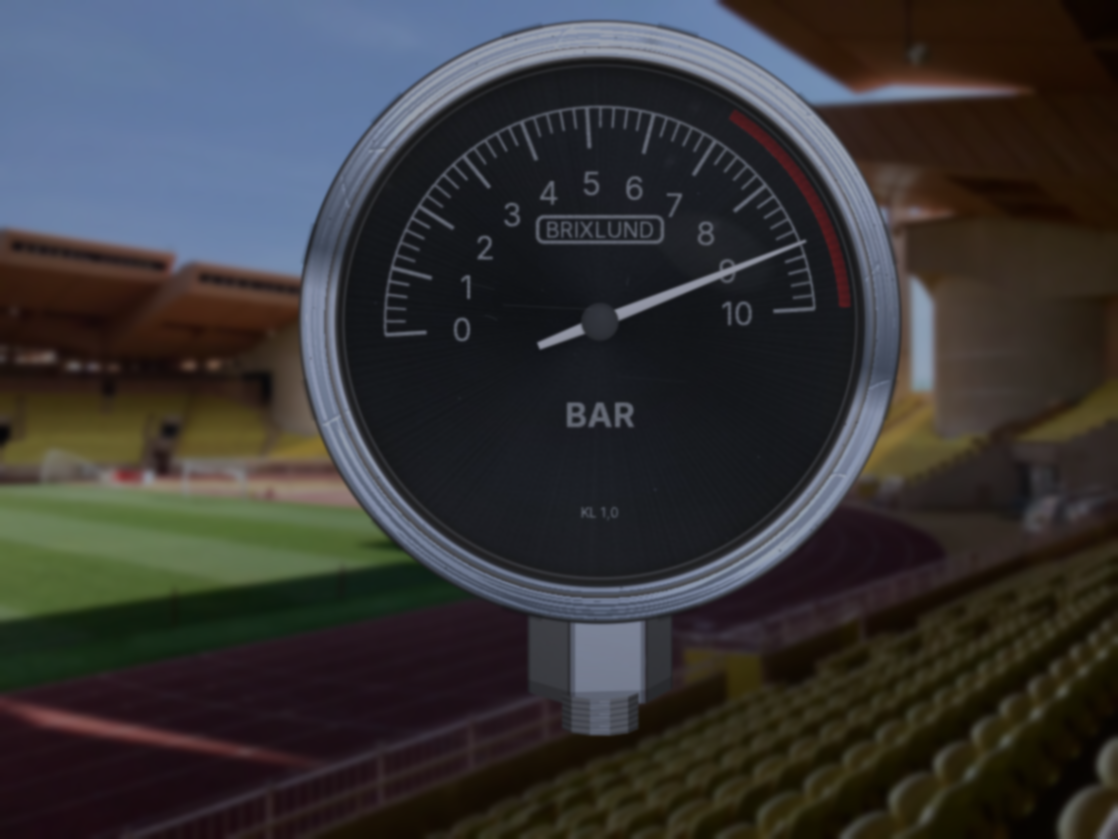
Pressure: 9 bar
